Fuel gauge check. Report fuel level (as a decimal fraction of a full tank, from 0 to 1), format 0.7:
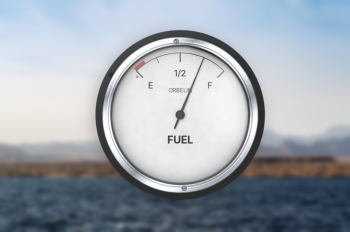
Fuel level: 0.75
